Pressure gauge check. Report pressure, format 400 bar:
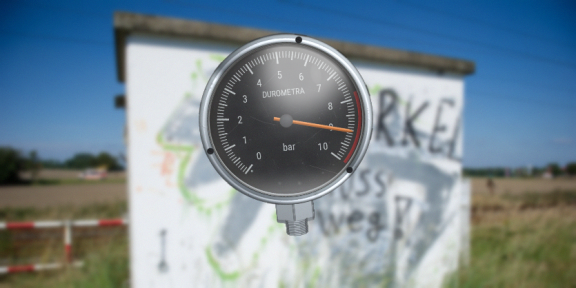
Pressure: 9 bar
